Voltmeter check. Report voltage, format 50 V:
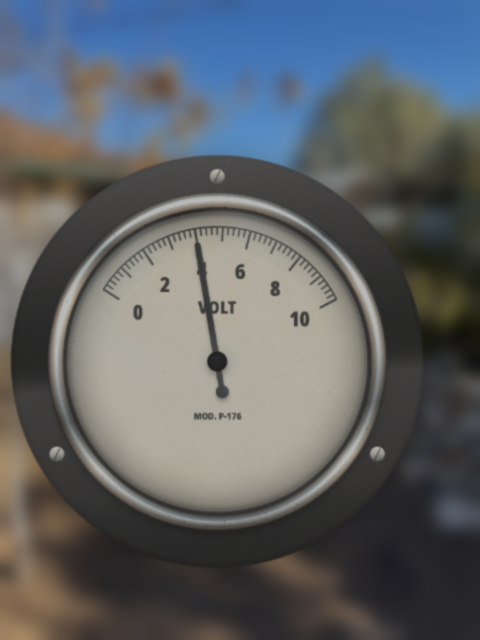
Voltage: 4 V
